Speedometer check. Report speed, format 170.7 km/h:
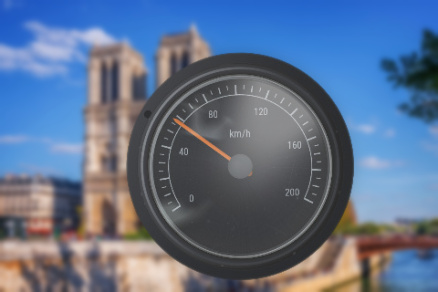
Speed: 57.5 km/h
